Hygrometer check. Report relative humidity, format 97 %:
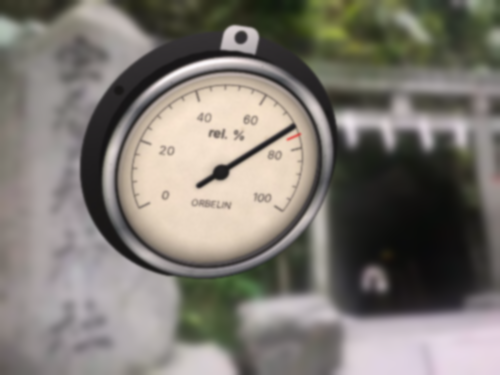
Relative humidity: 72 %
